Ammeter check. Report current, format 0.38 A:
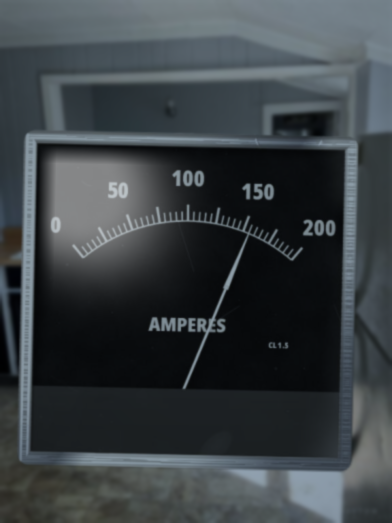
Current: 155 A
